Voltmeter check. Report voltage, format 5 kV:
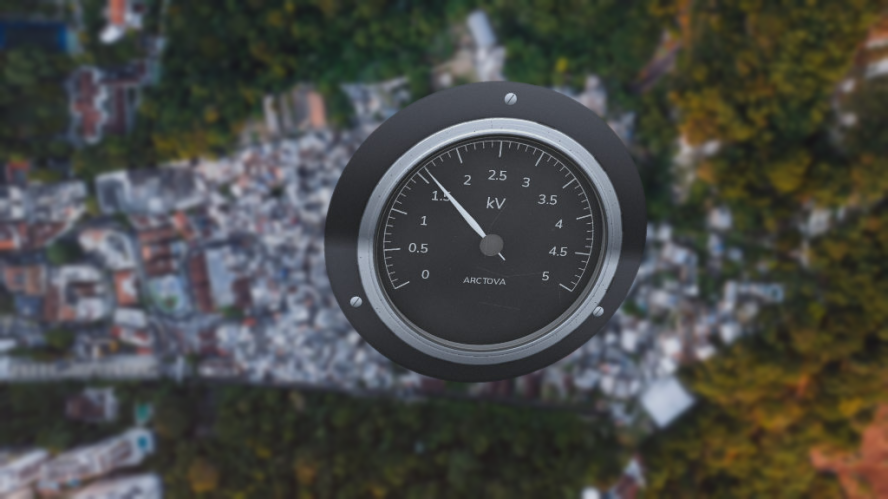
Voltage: 1.6 kV
